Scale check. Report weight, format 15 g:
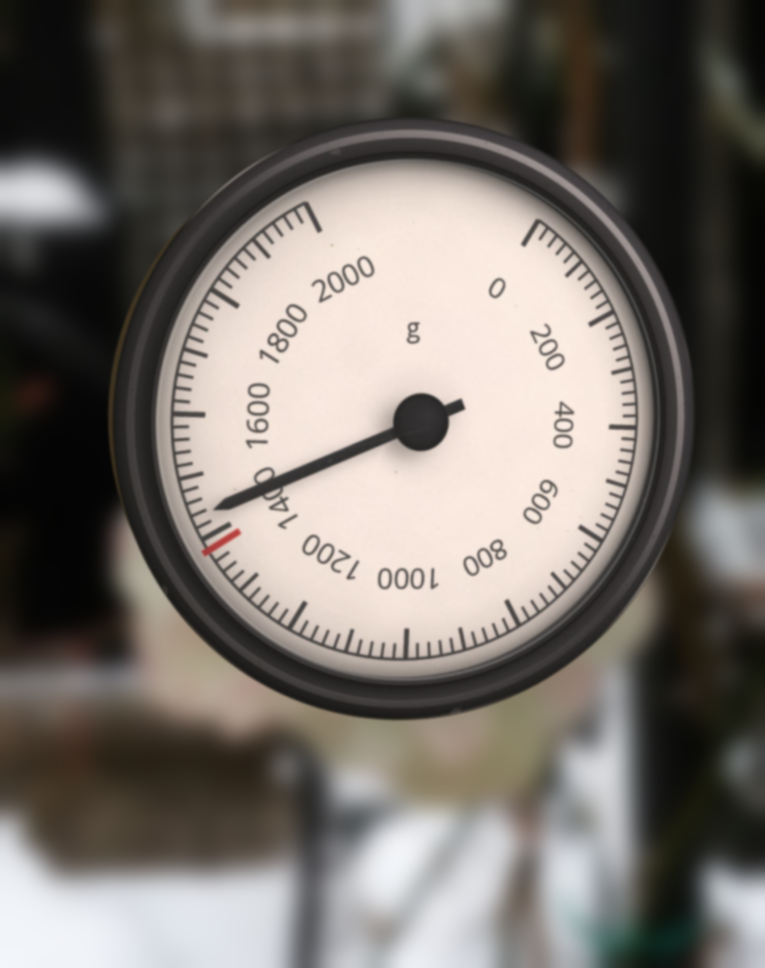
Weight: 1440 g
